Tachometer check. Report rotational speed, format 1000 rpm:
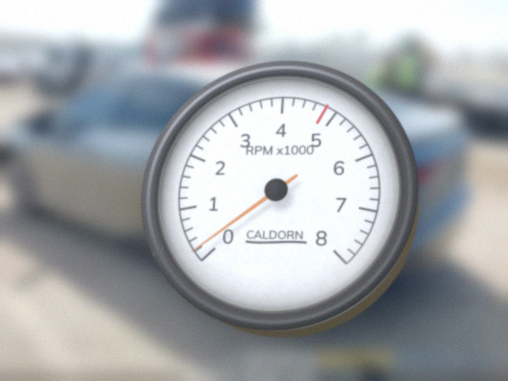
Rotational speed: 200 rpm
